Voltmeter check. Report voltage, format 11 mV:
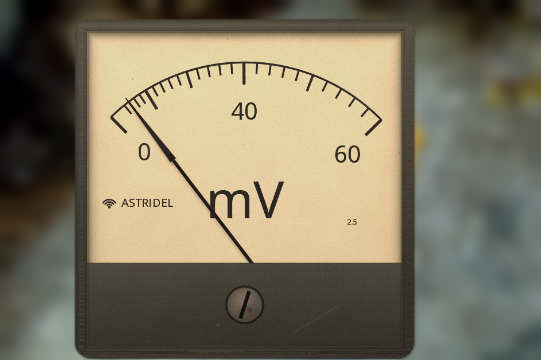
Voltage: 14 mV
